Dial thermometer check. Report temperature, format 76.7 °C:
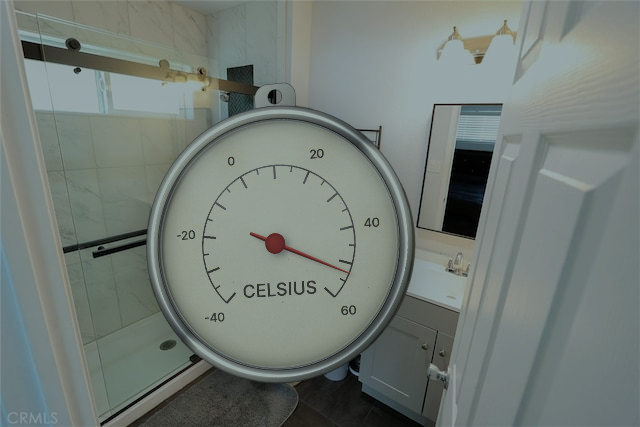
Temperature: 52.5 °C
